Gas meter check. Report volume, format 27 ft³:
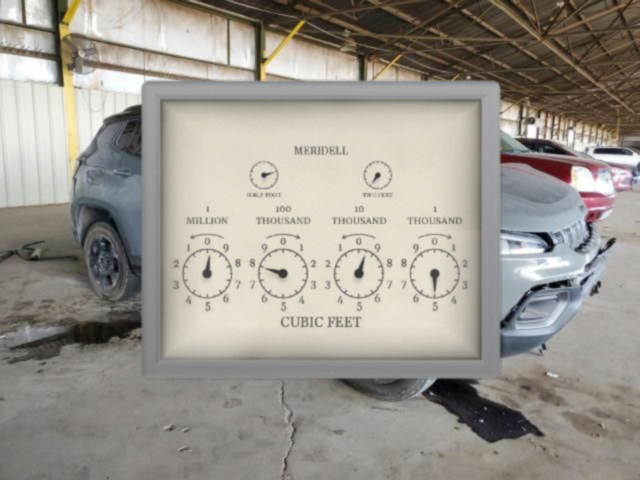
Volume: 979500 ft³
